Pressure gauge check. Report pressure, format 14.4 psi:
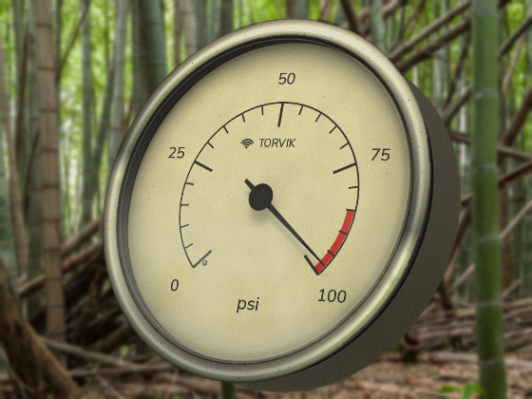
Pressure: 97.5 psi
